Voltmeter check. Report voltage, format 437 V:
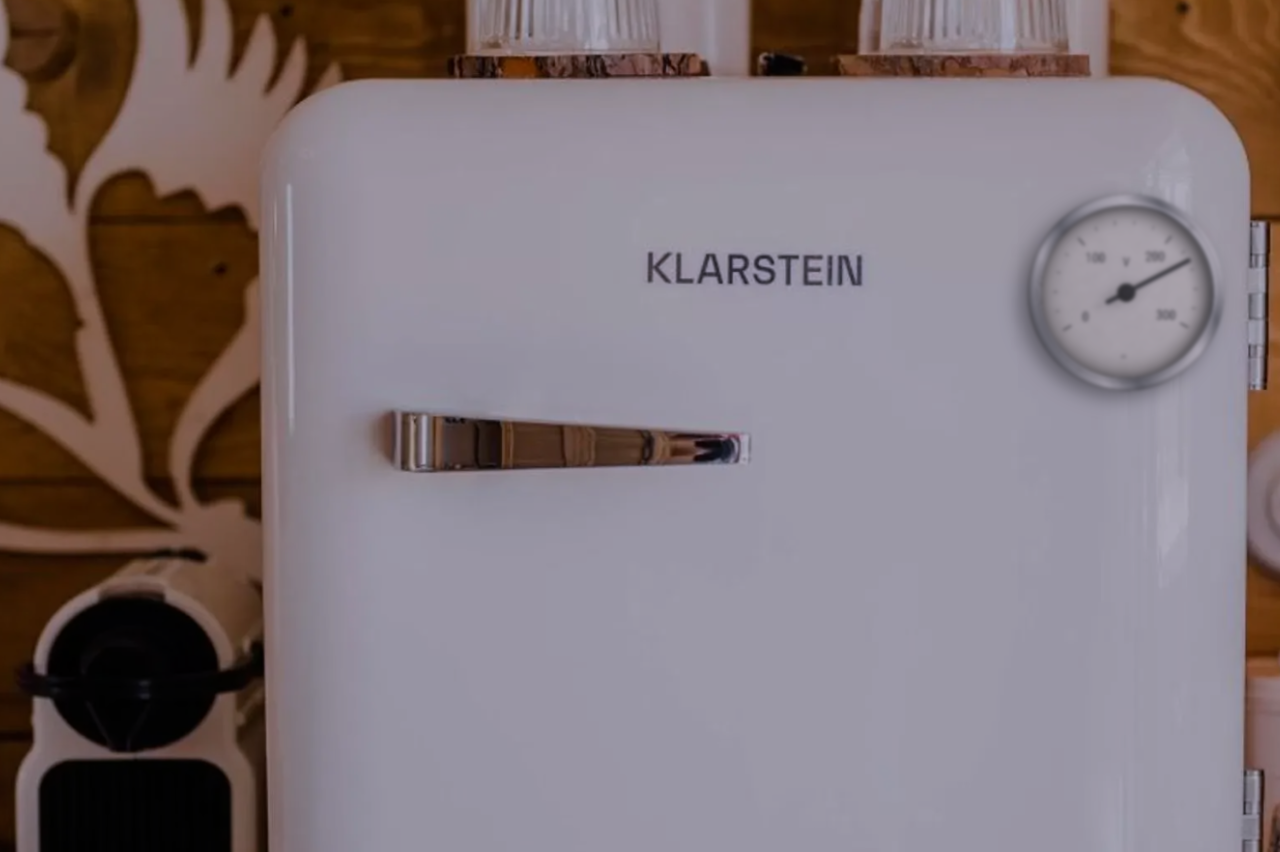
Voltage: 230 V
